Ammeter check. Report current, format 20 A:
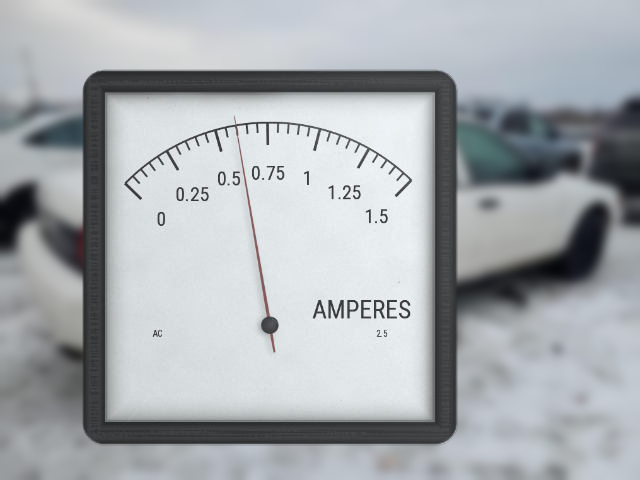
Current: 0.6 A
